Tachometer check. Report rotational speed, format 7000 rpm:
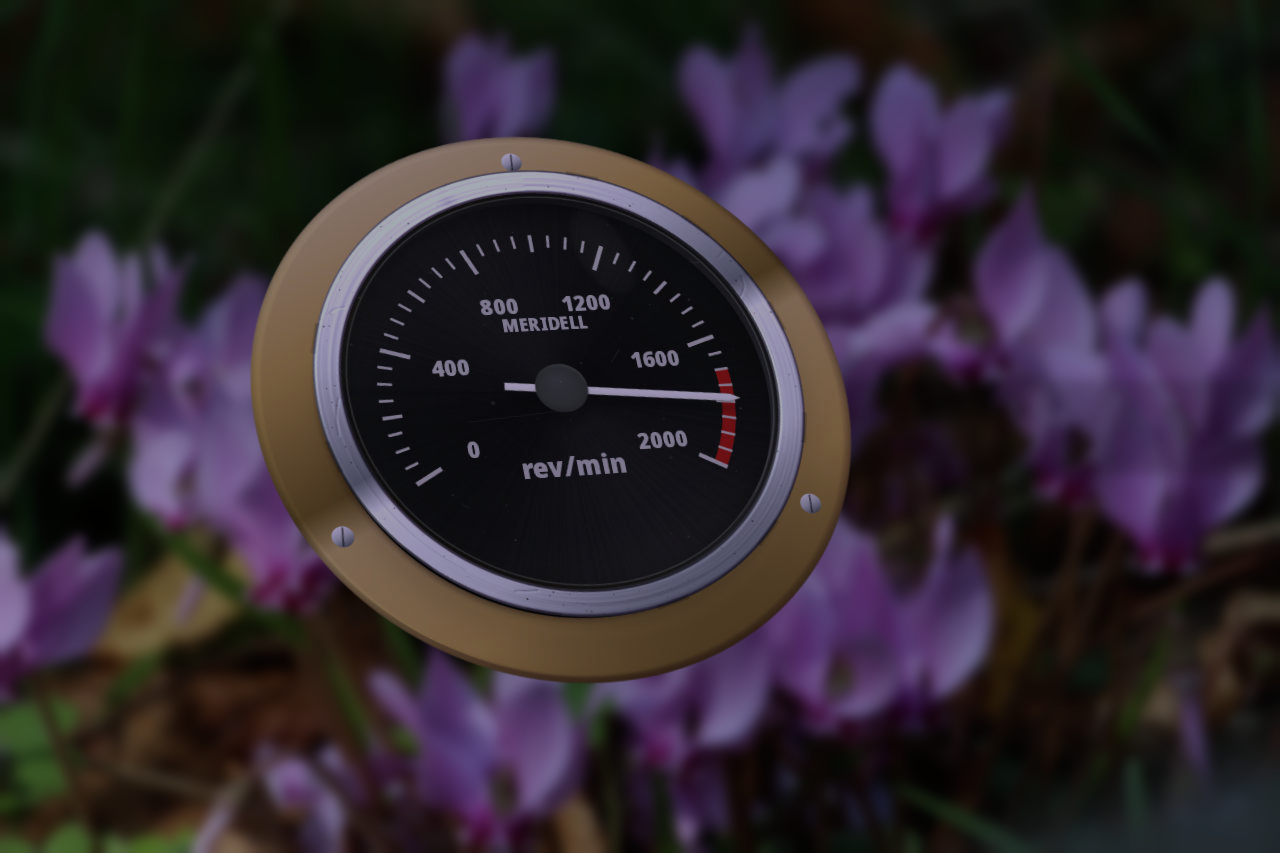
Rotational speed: 1800 rpm
